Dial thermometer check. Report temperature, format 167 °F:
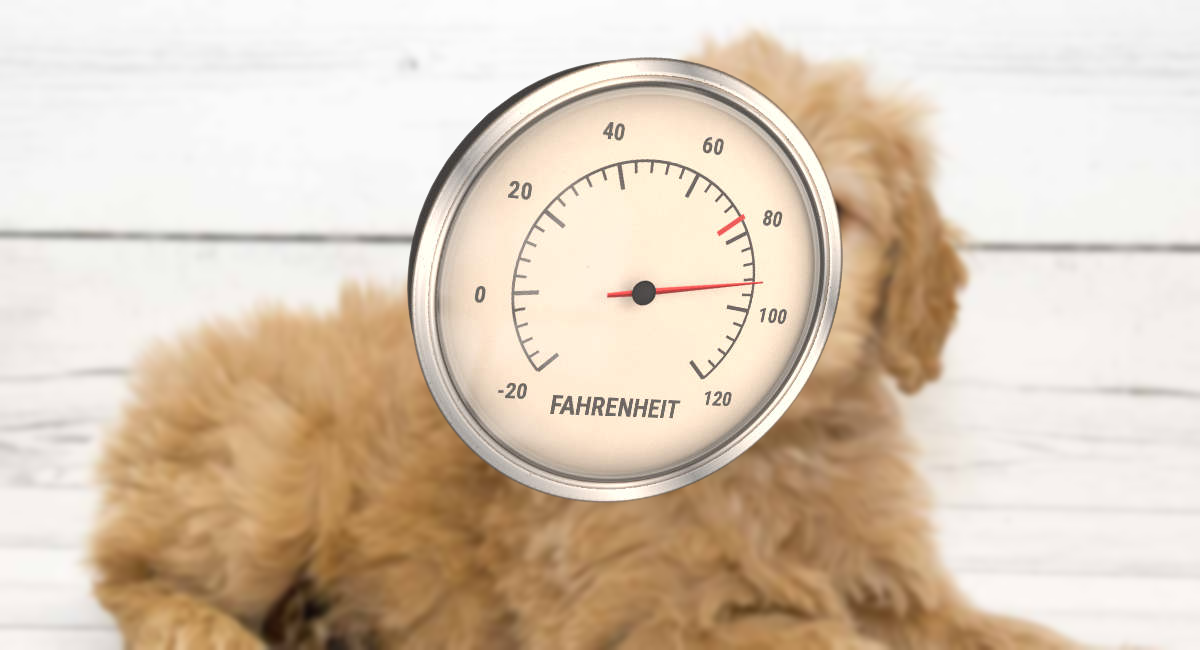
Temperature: 92 °F
